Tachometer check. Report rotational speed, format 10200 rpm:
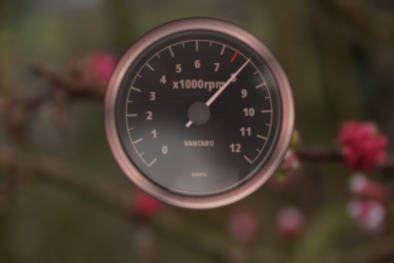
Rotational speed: 8000 rpm
